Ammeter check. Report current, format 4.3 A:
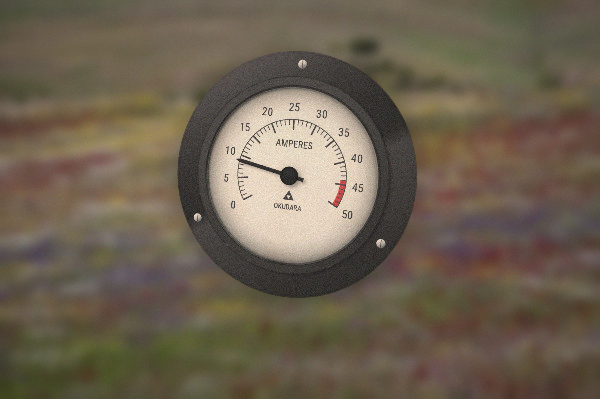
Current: 9 A
